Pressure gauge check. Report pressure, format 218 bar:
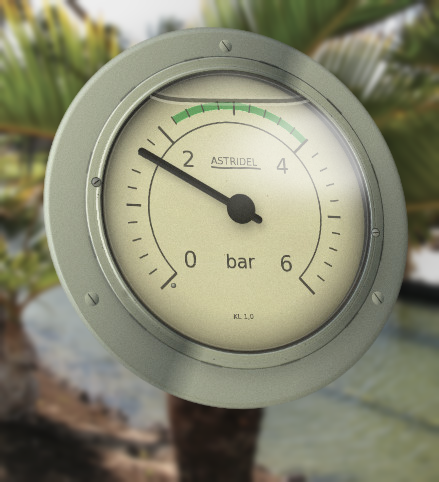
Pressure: 1.6 bar
